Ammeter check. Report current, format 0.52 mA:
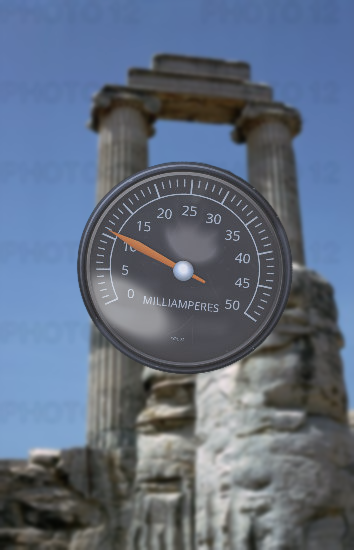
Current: 11 mA
